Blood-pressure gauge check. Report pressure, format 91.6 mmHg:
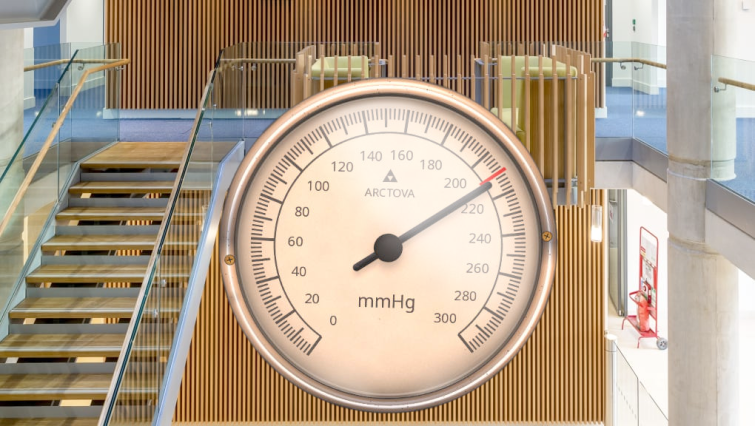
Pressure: 212 mmHg
